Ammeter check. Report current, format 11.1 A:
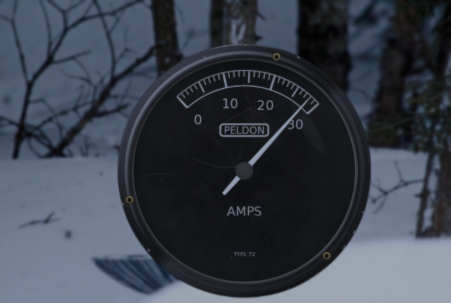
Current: 28 A
